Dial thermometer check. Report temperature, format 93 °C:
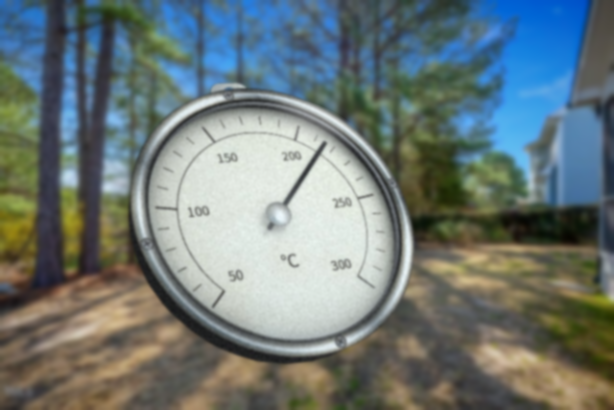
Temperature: 215 °C
